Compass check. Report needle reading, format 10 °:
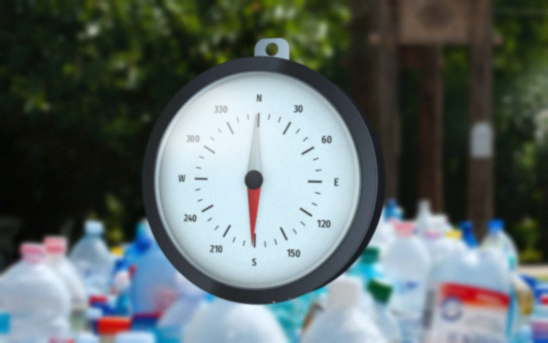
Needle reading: 180 °
